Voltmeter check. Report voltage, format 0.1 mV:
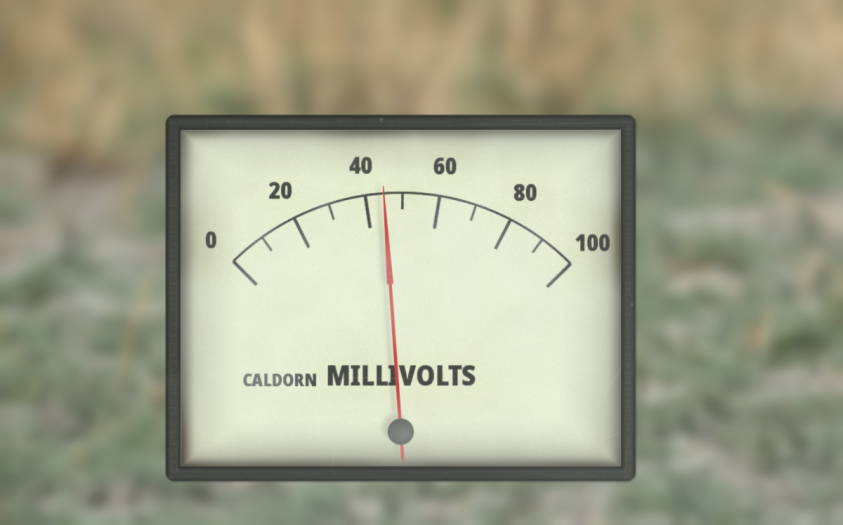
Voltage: 45 mV
